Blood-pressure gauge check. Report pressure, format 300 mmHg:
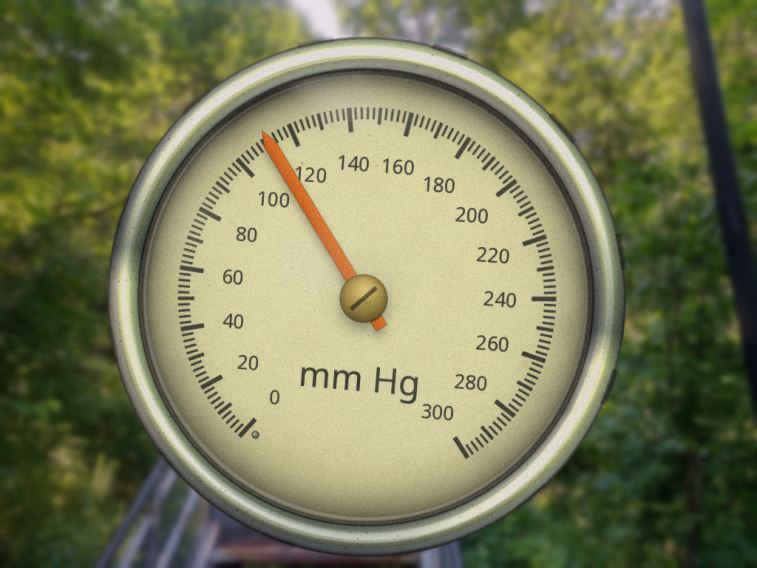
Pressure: 112 mmHg
